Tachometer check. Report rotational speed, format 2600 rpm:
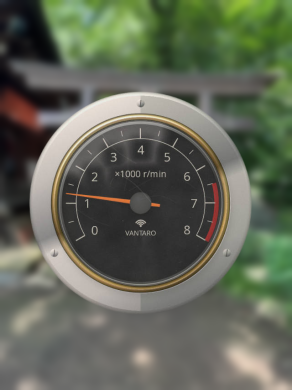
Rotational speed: 1250 rpm
